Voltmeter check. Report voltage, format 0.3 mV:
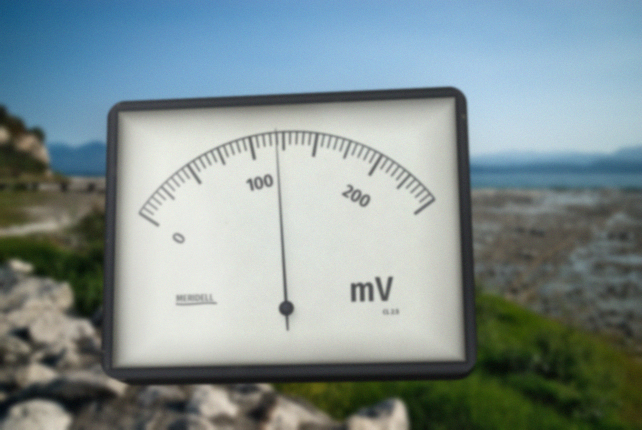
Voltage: 120 mV
